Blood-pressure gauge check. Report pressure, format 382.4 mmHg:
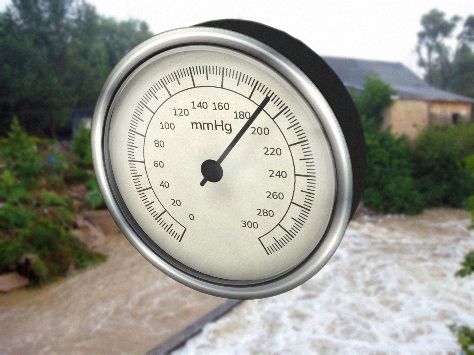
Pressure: 190 mmHg
